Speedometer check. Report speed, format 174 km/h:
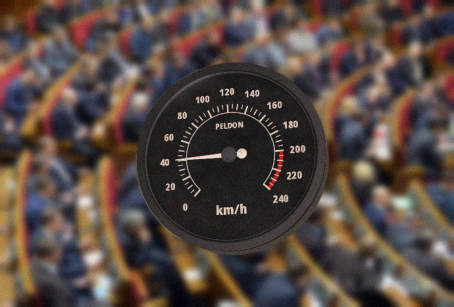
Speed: 40 km/h
